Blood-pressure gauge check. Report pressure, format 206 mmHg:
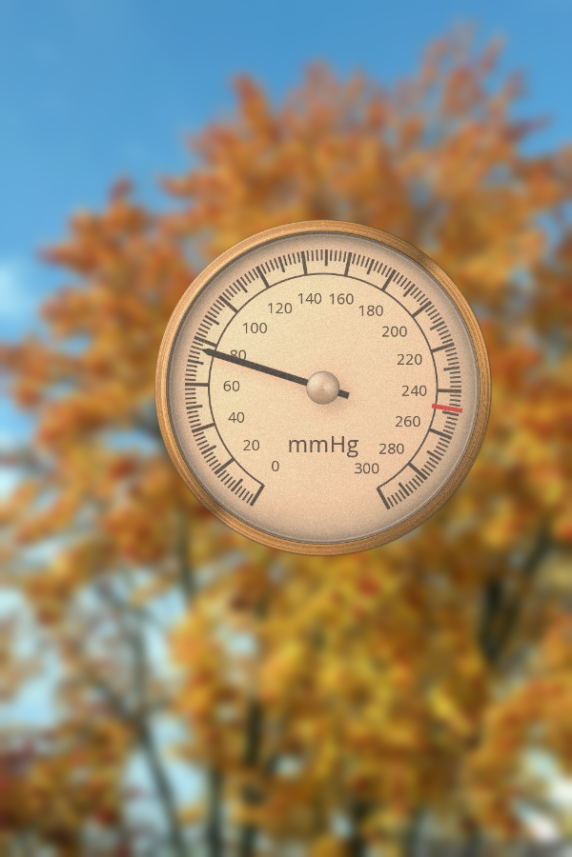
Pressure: 76 mmHg
